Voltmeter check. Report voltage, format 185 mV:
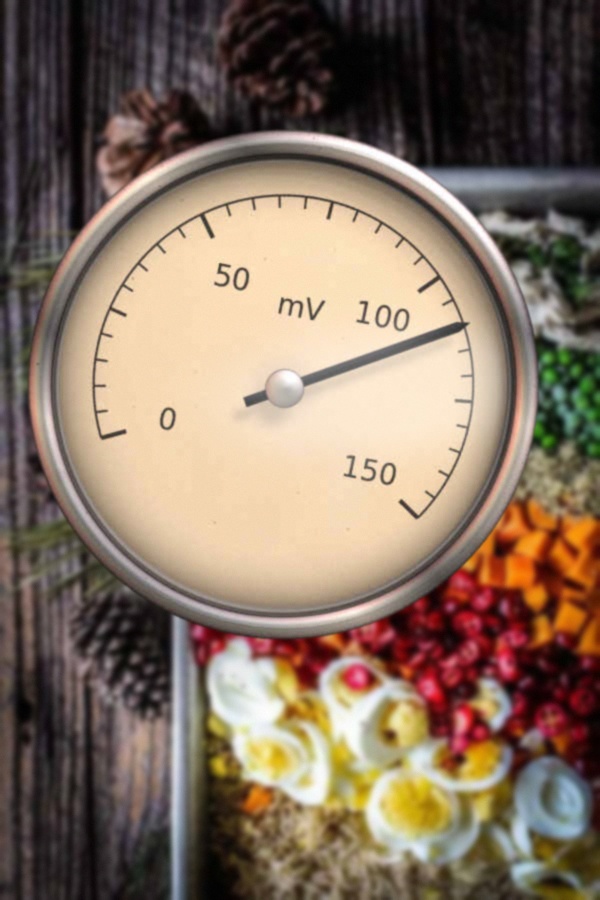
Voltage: 110 mV
